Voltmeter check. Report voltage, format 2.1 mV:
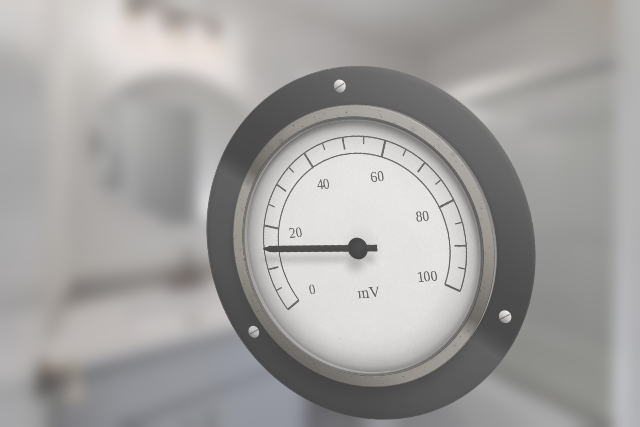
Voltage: 15 mV
